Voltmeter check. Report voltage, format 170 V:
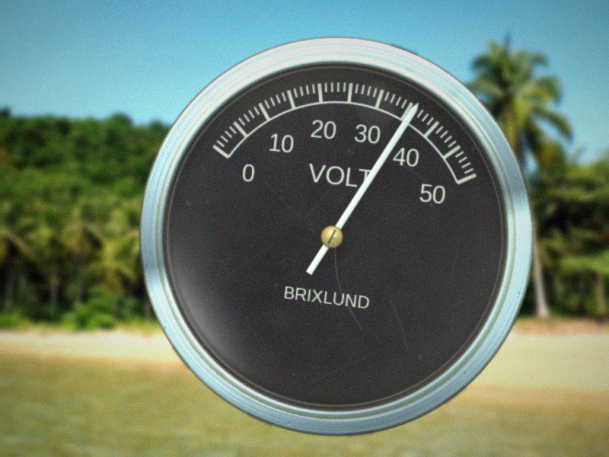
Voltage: 36 V
